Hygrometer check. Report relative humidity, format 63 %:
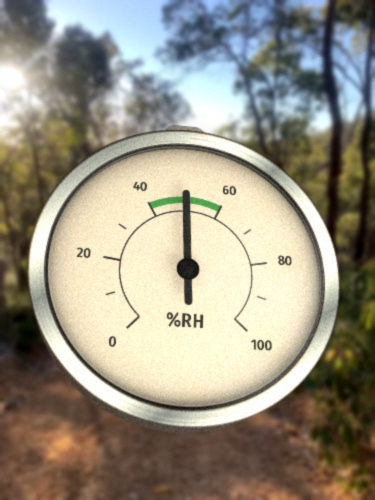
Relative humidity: 50 %
